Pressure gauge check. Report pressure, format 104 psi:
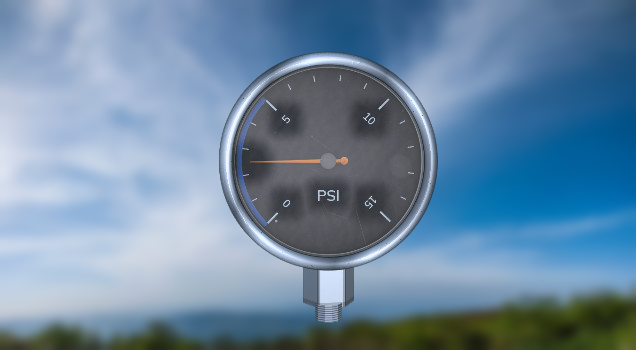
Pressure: 2.5 psi
